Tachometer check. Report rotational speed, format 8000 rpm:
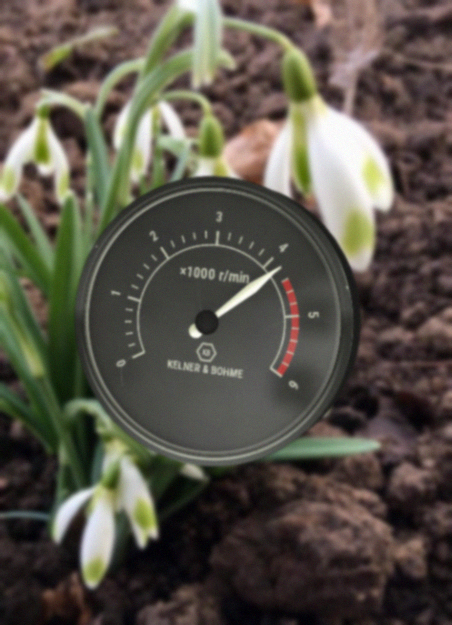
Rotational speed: 4200 rpm
